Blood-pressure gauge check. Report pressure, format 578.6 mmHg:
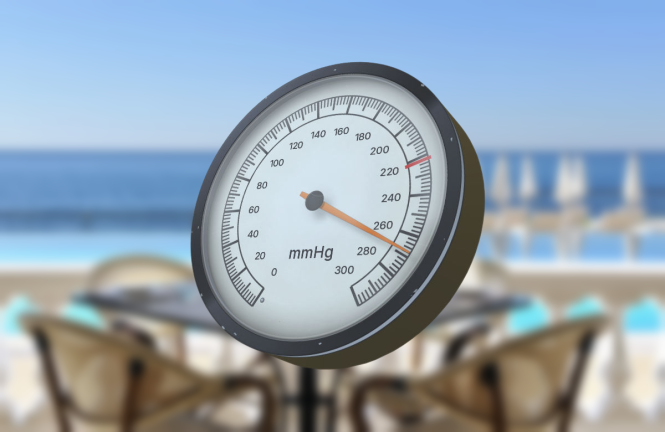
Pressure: 268 mmHg
